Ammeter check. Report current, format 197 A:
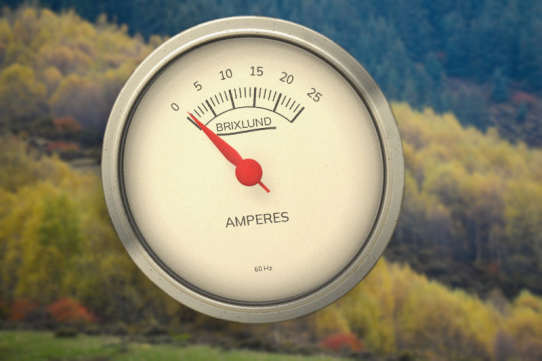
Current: 1 A
